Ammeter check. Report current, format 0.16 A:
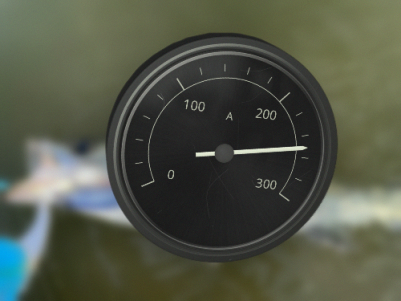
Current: 250 A
